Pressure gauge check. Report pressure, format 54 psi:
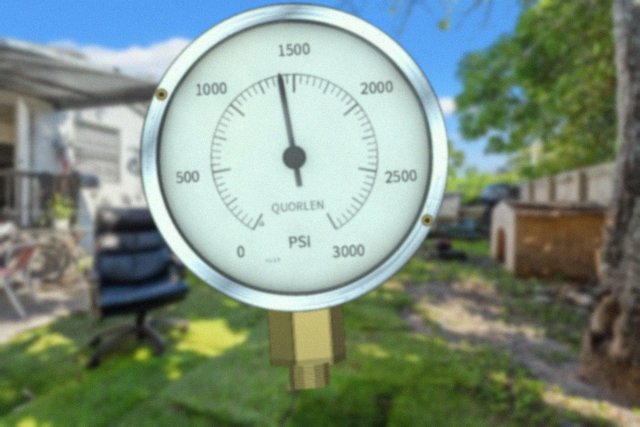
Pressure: 1400 psi
